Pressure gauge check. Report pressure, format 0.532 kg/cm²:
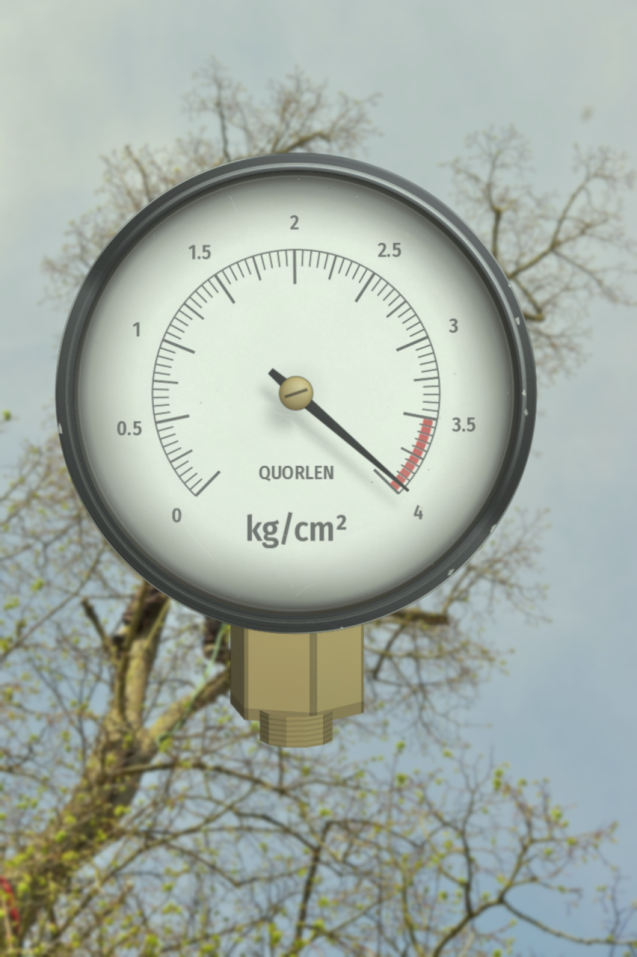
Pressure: 3.95 kg/cm²
